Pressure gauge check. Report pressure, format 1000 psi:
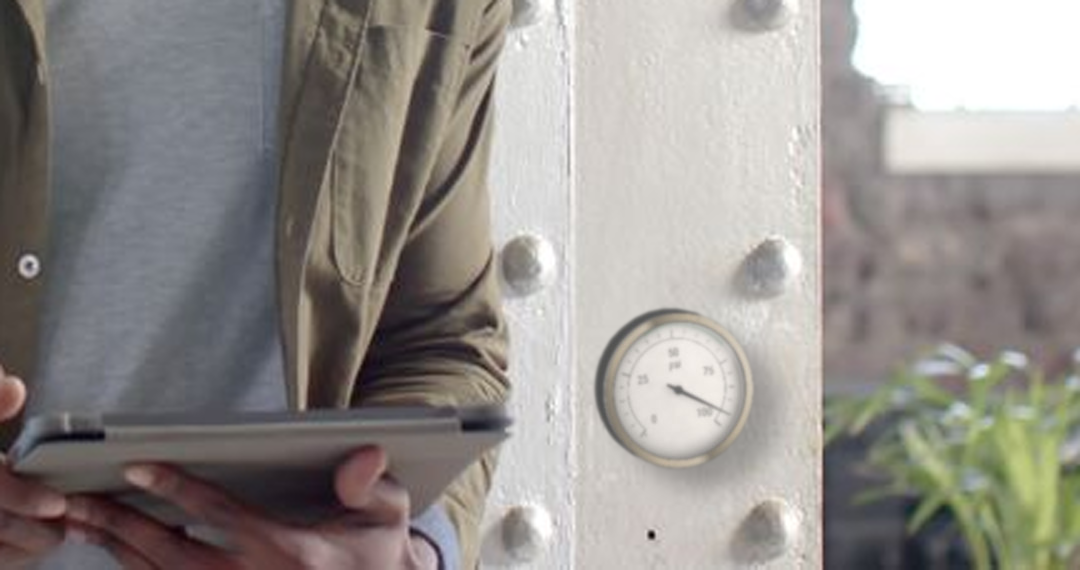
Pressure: 95 psi
